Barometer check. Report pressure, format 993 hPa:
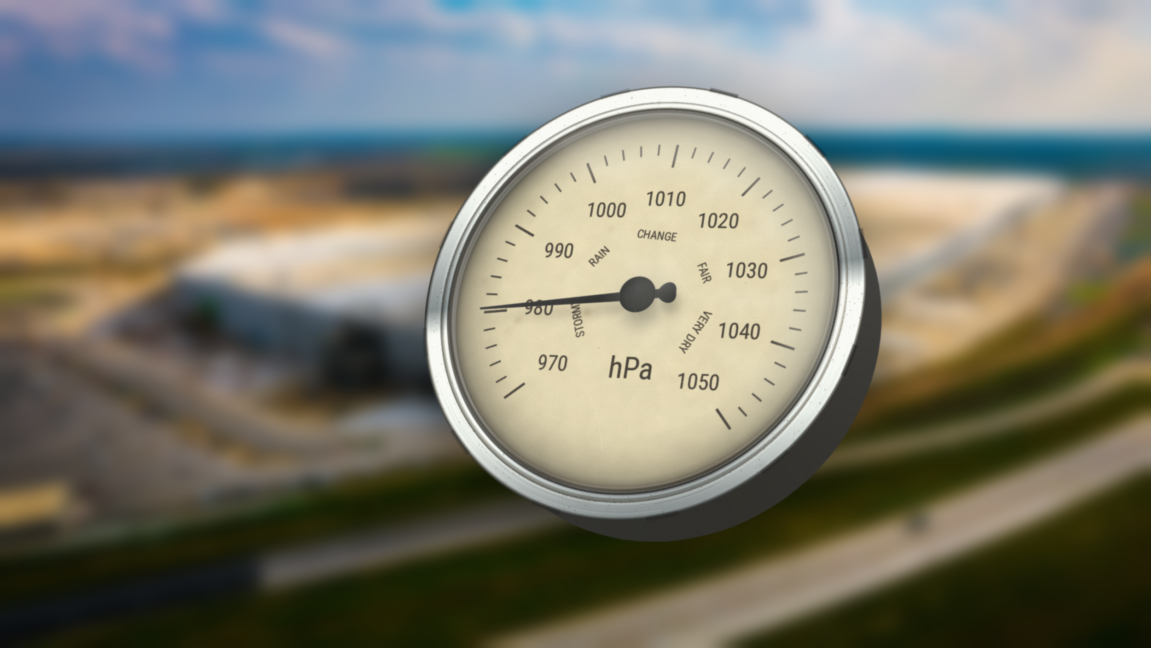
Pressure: 980 hPa
